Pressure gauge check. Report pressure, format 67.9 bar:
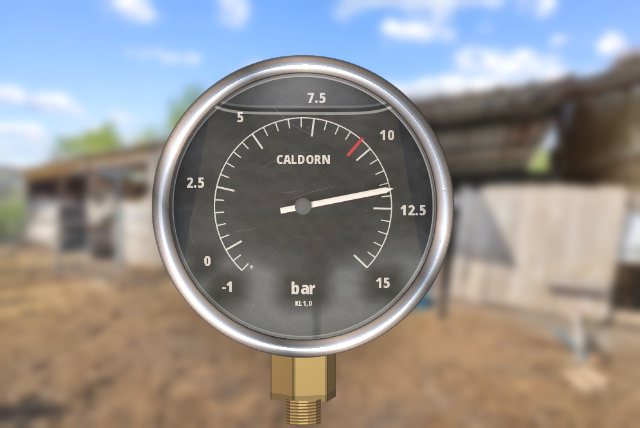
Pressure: 11.75 bar
